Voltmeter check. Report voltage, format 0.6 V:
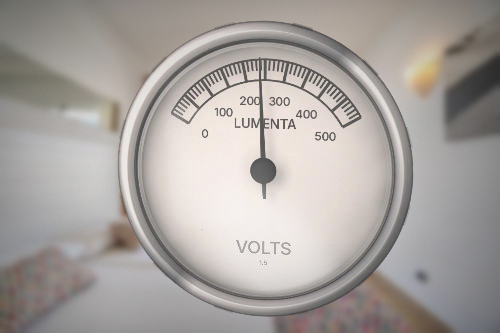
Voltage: 240 V
